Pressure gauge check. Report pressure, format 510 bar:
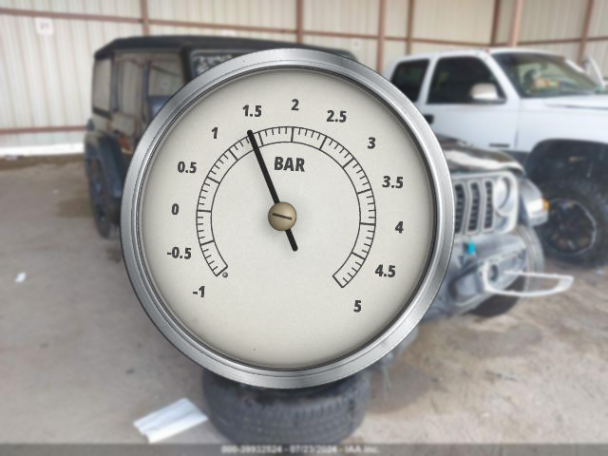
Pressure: 1.4 bar
